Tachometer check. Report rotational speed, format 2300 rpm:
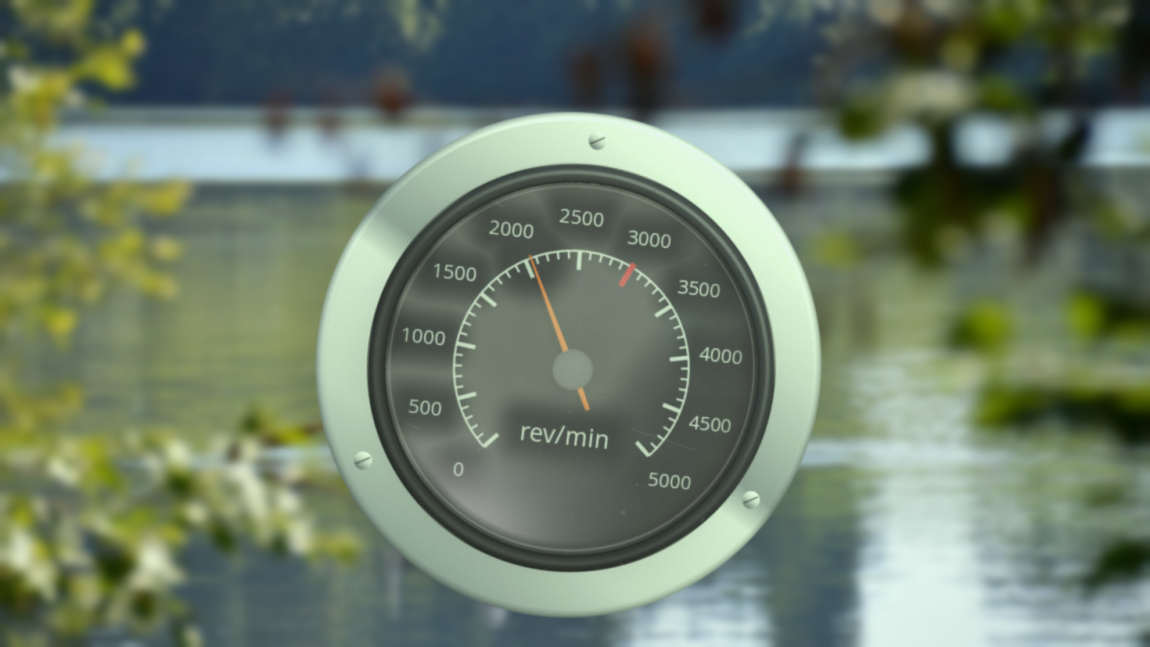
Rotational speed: 2050 rpm
